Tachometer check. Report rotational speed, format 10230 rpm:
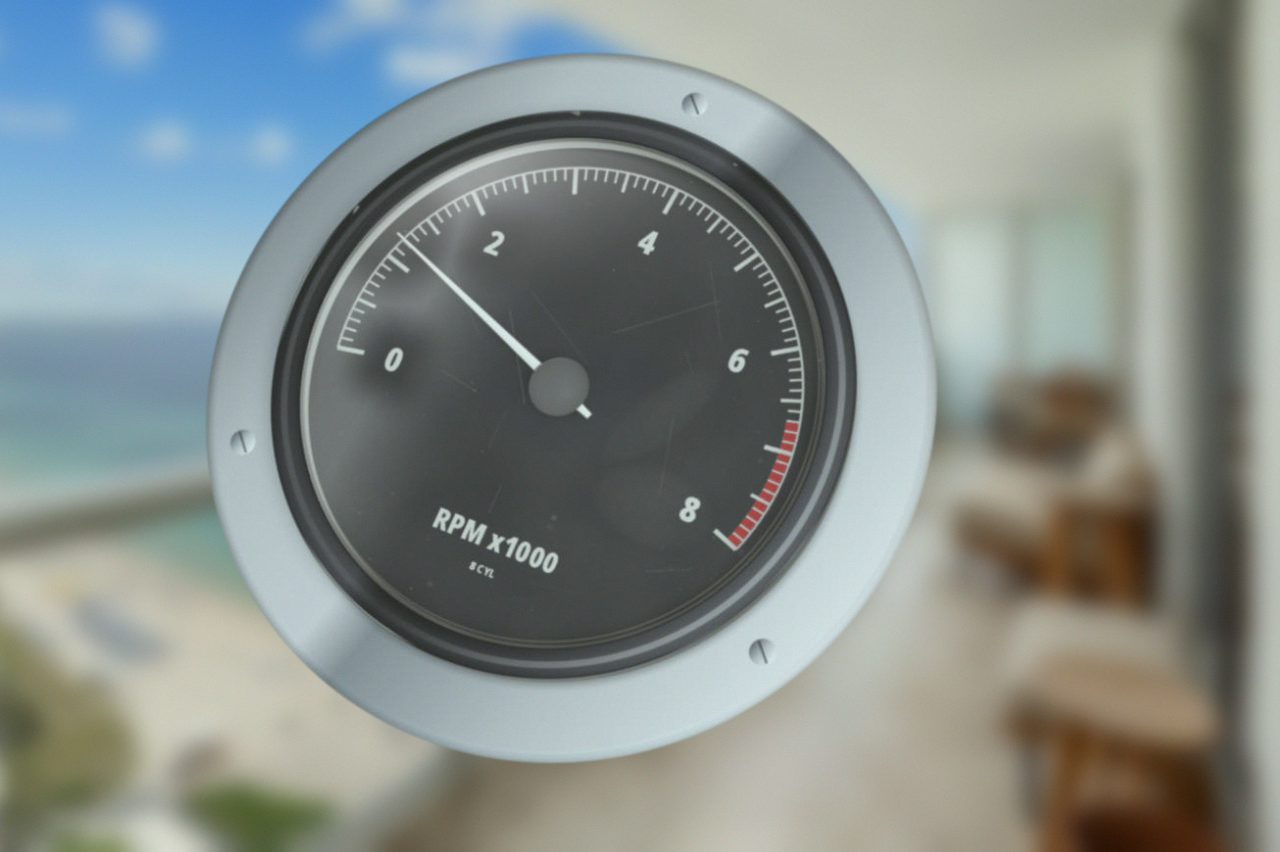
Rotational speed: 1200 rpm
